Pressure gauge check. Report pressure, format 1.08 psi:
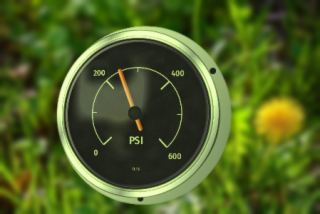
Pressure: 250 psi
